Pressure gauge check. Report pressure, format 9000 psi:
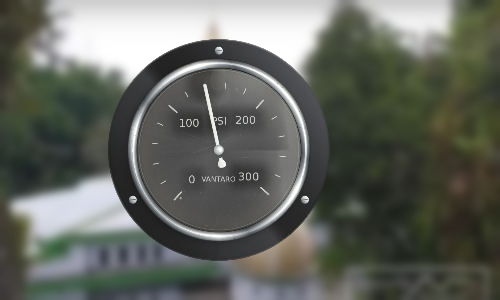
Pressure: 140 psi
